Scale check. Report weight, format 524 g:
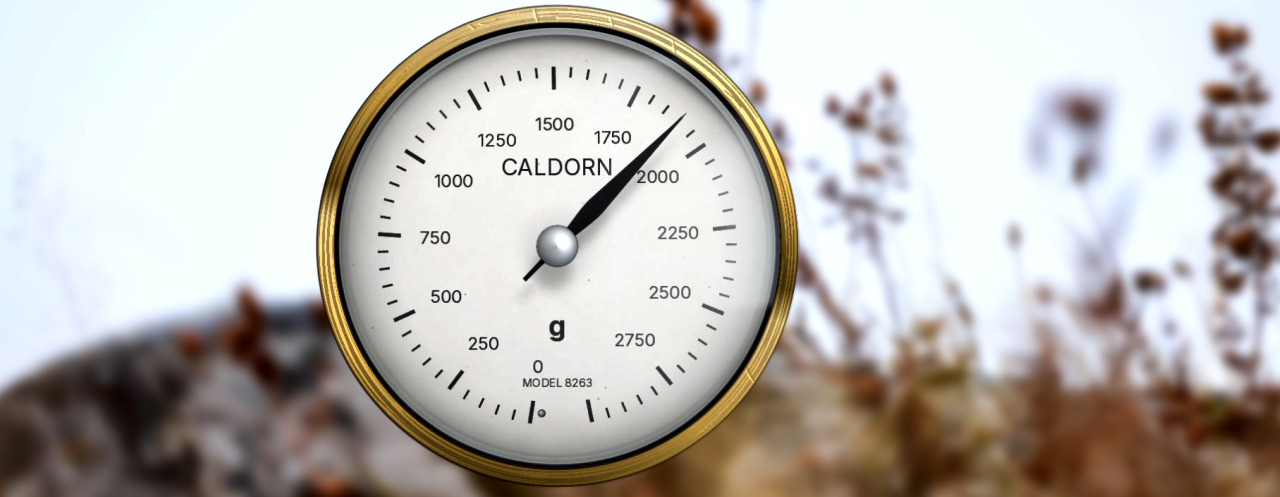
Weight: 1900 g
